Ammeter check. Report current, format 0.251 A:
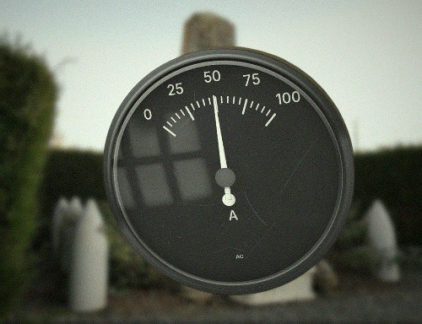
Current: 50 A
